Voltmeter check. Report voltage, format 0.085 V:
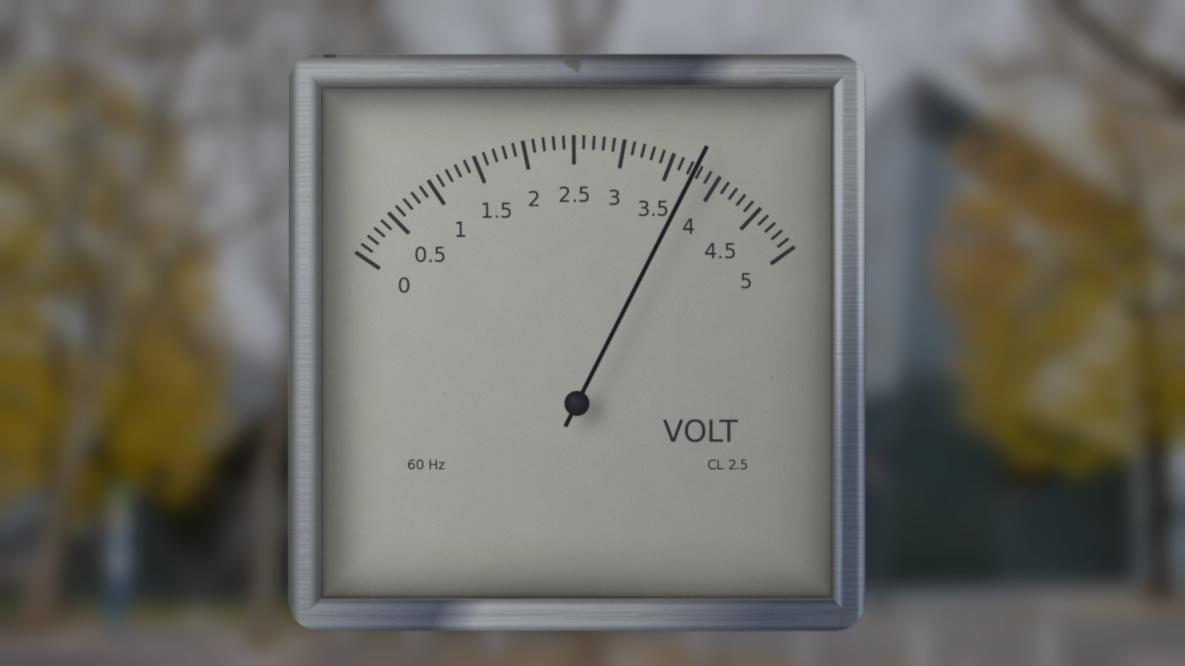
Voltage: 3.75 V
